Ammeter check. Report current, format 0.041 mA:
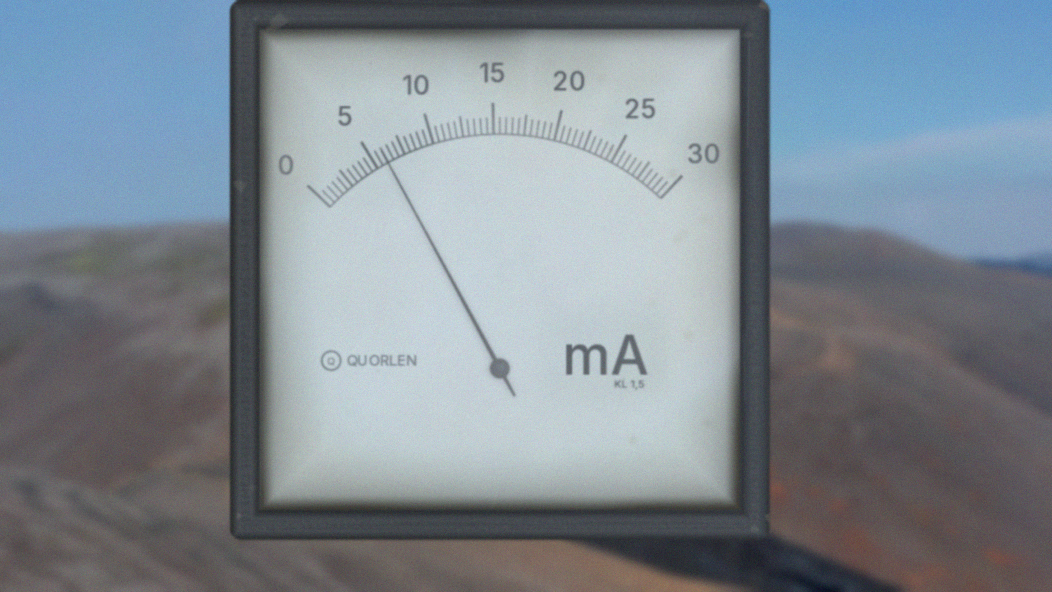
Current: 6 mA
